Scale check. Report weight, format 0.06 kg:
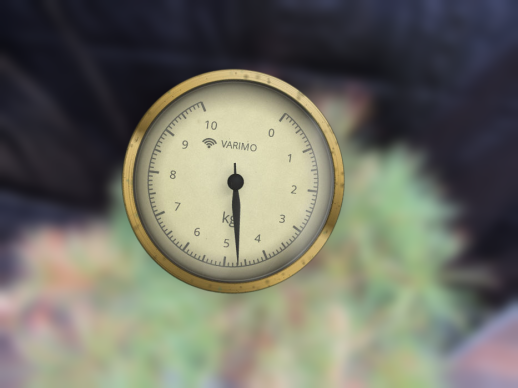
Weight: 4.7 kg
